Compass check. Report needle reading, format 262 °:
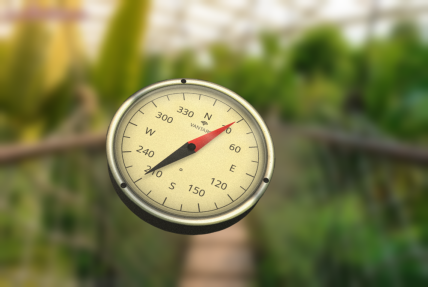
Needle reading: 30 °
